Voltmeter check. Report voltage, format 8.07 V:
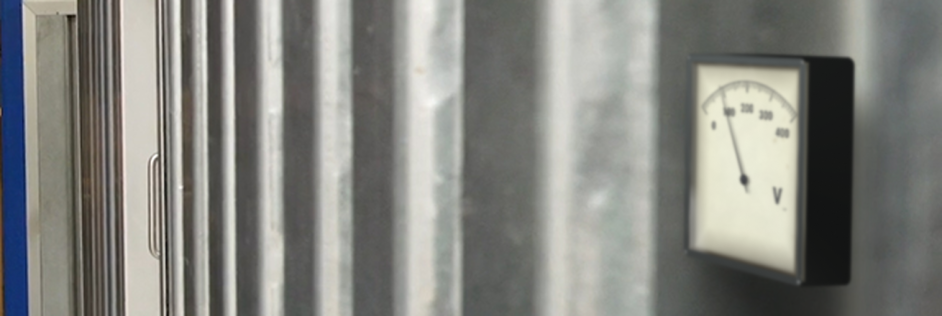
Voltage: 100 V
